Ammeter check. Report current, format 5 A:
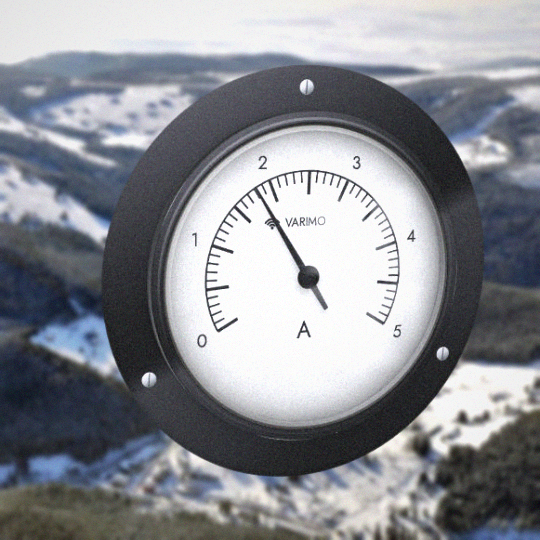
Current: 1.8 A
